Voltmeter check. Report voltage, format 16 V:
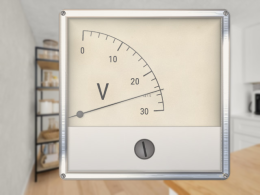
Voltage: 25 V
